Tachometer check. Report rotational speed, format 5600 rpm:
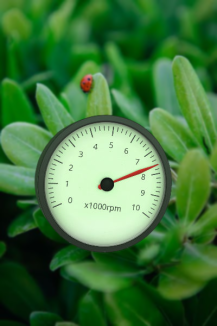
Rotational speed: 7600 rpm
